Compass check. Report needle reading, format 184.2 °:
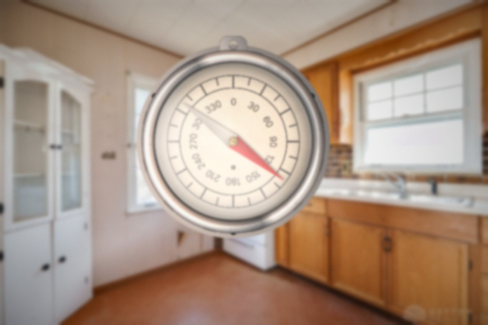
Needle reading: 127.5 °
